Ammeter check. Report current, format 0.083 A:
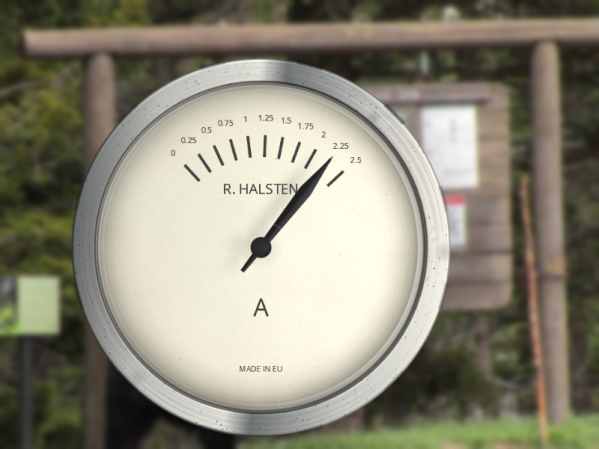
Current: 2.25 A
